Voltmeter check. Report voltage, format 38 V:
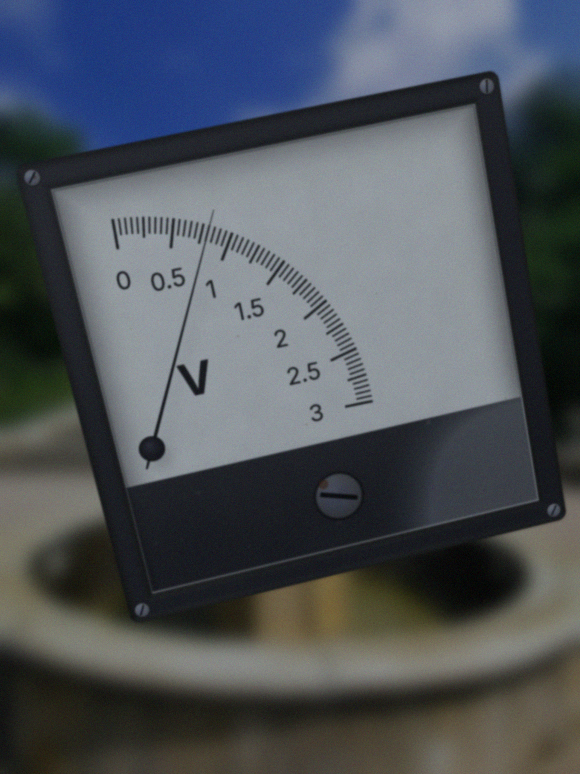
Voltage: 0.8 V
